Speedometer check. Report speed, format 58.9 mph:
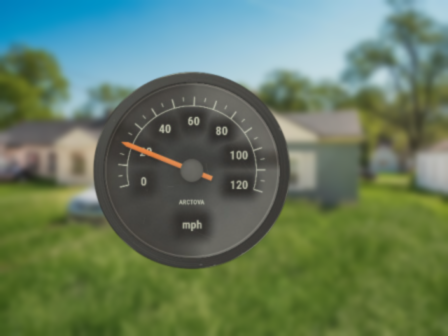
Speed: 20 mph
